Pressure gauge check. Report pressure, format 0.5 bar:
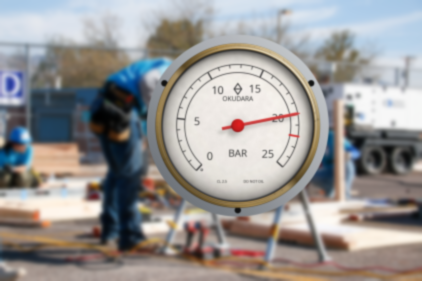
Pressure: 20 bar
